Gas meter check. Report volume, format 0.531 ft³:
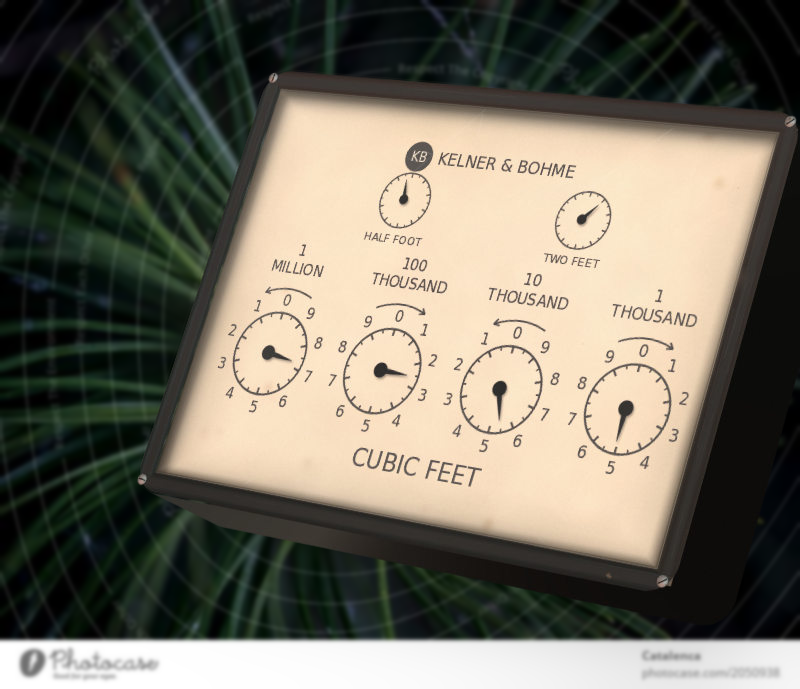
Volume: 725500 ft³
